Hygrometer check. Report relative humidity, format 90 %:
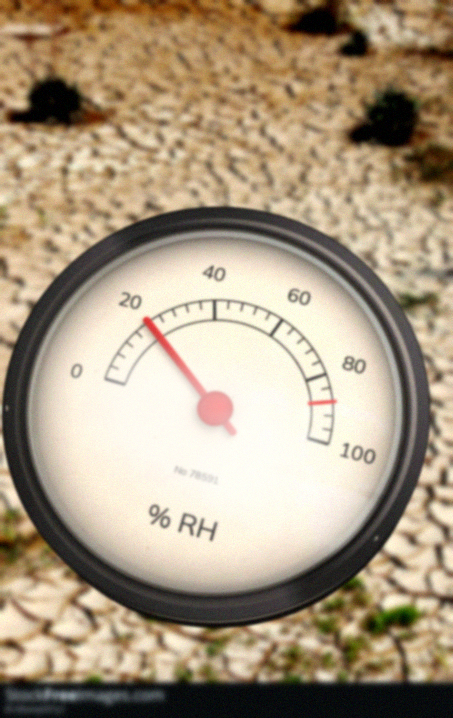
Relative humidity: 20 %
